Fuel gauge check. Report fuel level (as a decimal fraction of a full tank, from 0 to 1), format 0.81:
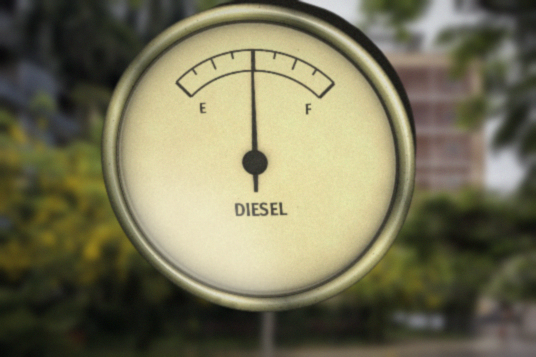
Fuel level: 0.5
